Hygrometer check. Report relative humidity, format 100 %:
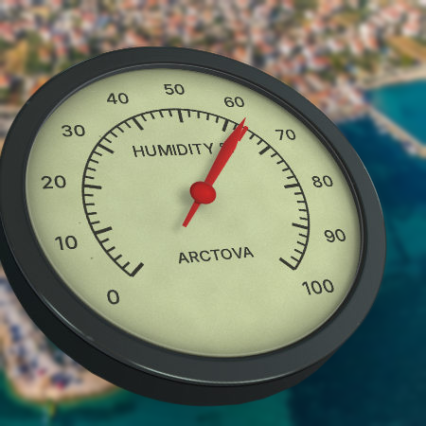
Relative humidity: 63 %
